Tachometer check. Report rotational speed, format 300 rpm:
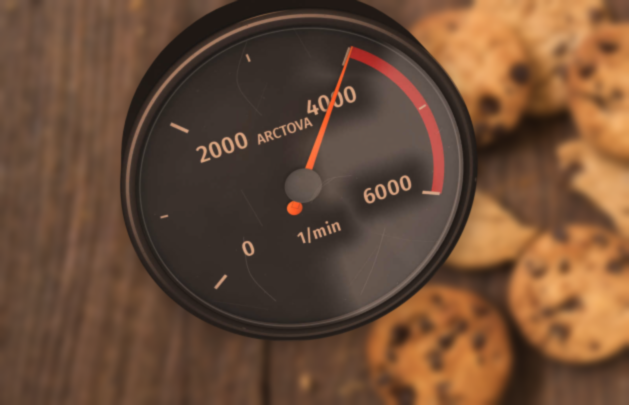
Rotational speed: 4000 rpm
